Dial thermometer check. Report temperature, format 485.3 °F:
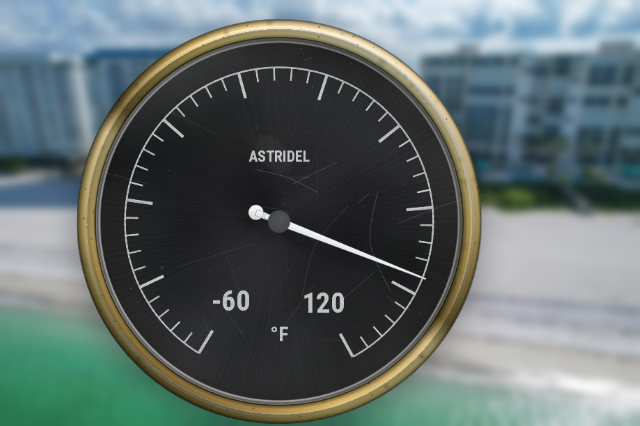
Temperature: 96 °F
